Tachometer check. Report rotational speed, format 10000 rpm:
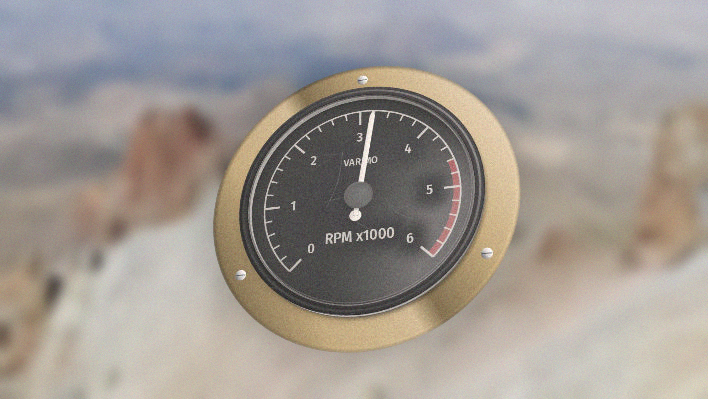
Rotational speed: 3200 rpm
